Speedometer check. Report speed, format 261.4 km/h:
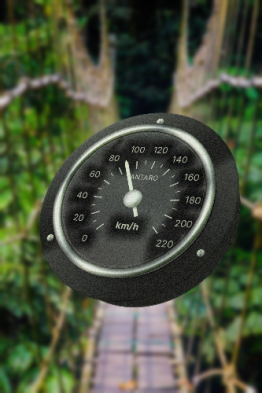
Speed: 90 km/h
